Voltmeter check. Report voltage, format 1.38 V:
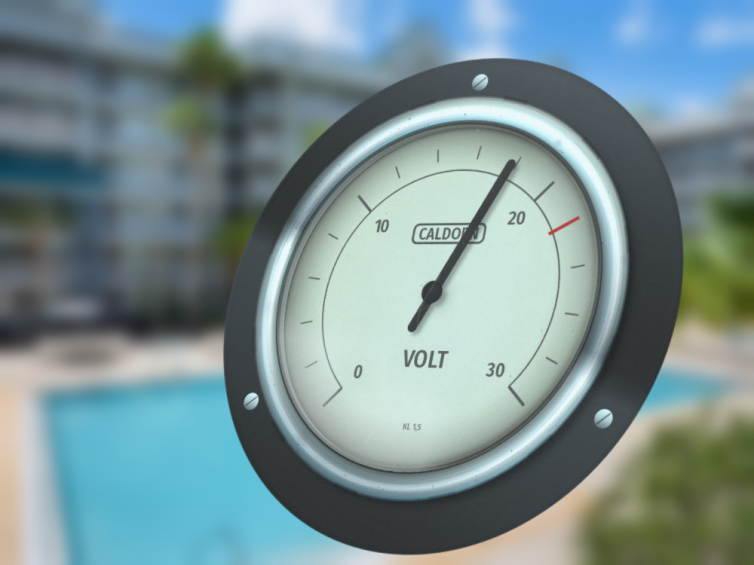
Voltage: 18 V
